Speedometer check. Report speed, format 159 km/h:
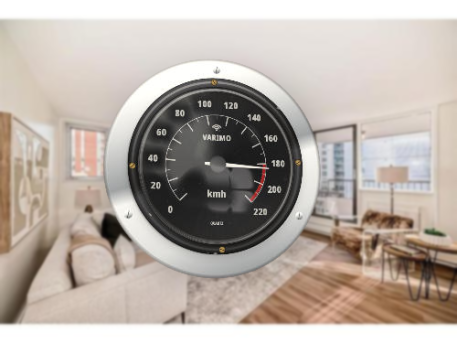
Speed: 185 km/h
